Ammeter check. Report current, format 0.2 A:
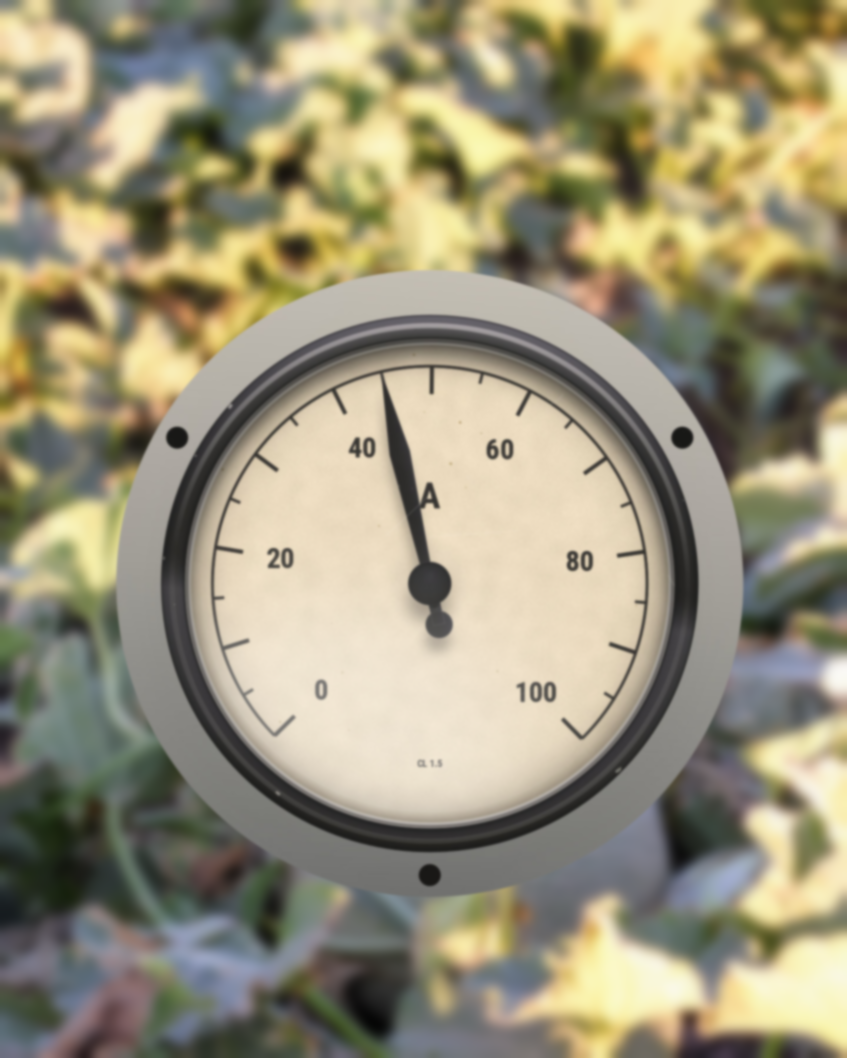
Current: 45 A
